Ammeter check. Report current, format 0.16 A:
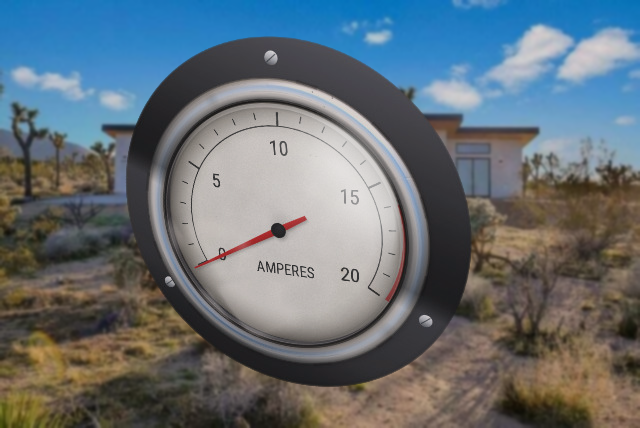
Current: 0 A
